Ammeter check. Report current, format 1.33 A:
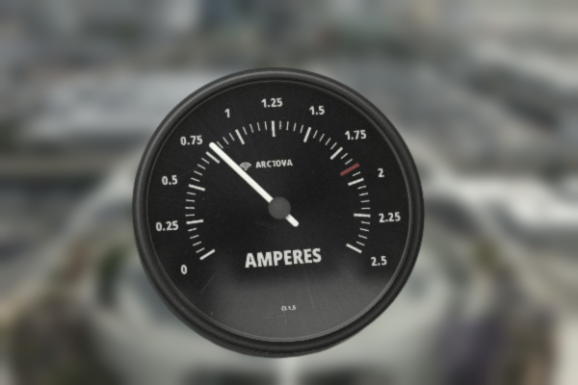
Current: 0.8 A
